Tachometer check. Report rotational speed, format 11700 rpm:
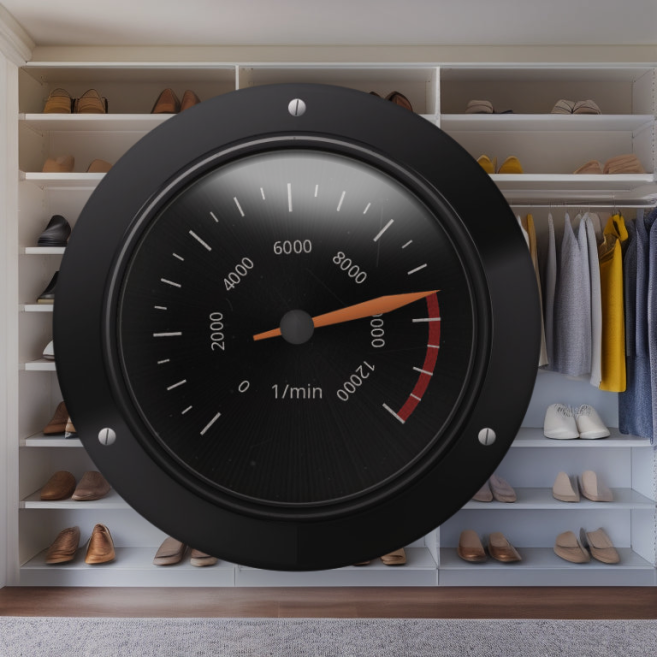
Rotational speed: 9500 rpm
